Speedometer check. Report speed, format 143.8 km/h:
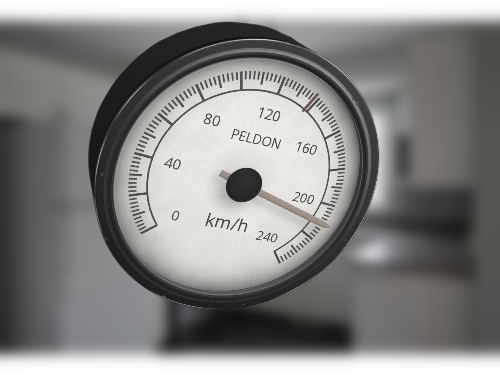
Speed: 210 km/h
